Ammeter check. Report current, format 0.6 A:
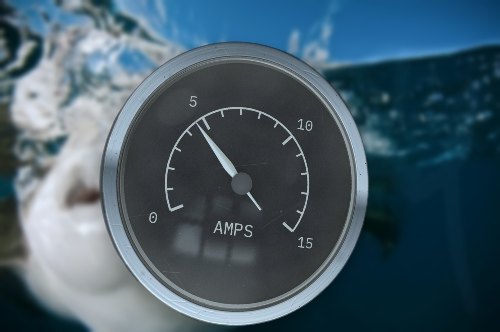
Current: 4.5 A
